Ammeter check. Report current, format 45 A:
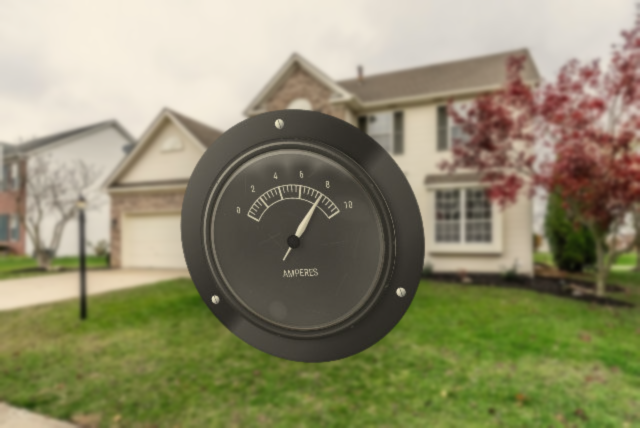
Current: 8 A
